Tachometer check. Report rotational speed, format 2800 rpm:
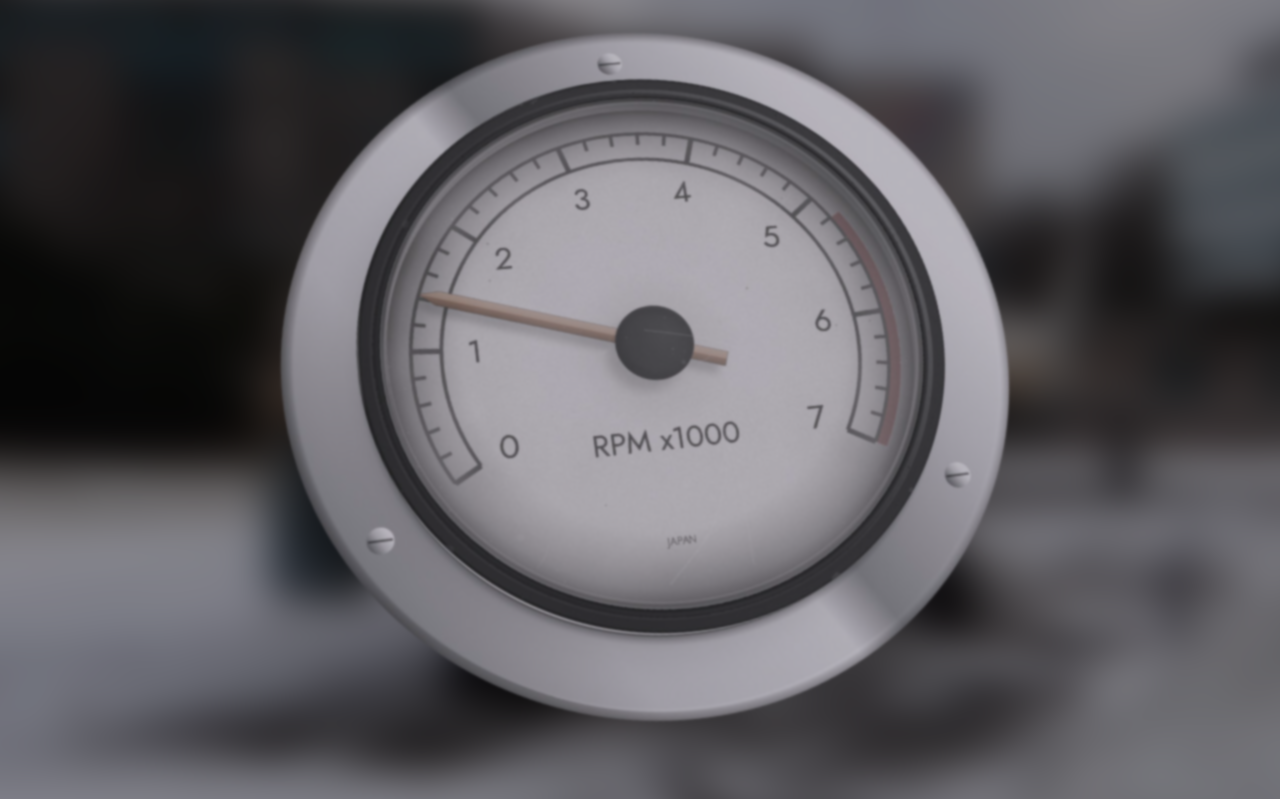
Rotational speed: 1400 rpm
